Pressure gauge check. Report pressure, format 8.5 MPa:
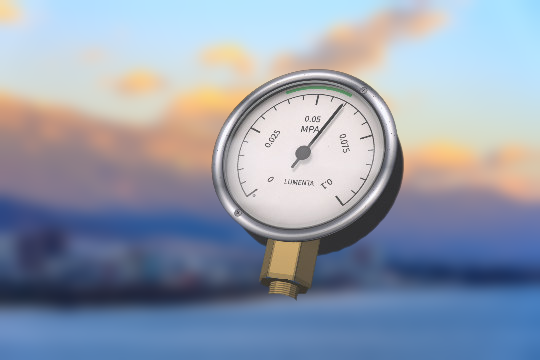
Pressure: 0.06 MPa
